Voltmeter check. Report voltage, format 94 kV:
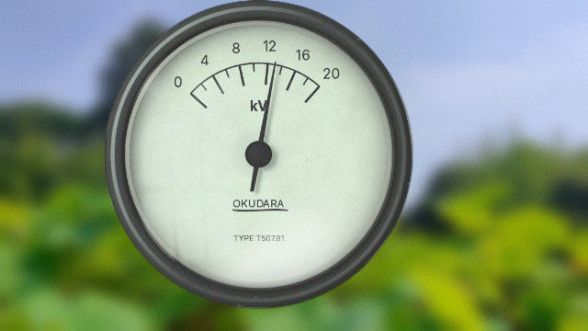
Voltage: 13 kV
